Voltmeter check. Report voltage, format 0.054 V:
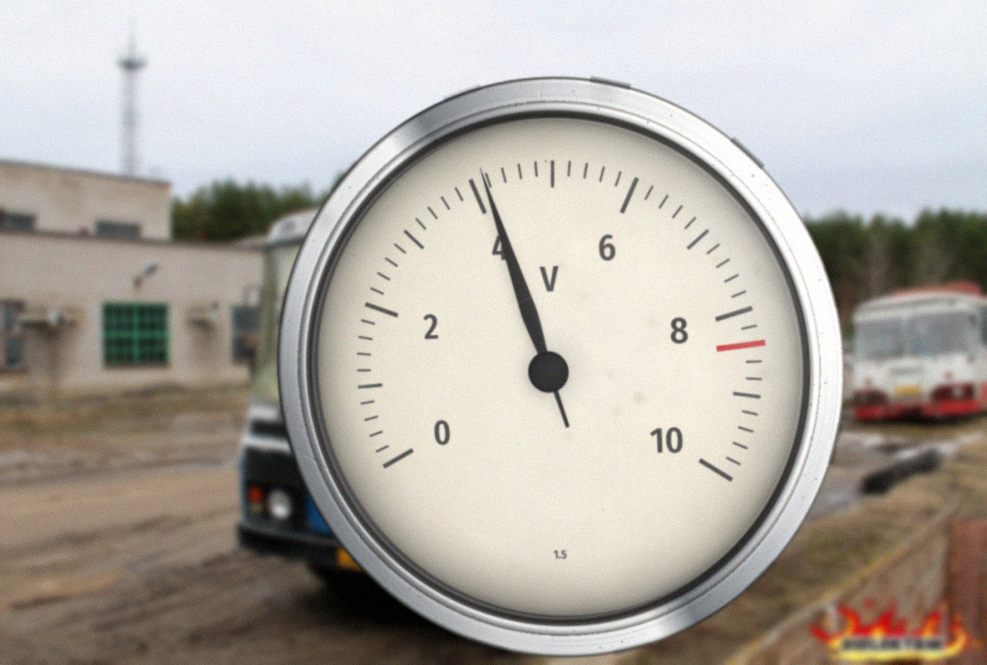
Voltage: 4.2 V
